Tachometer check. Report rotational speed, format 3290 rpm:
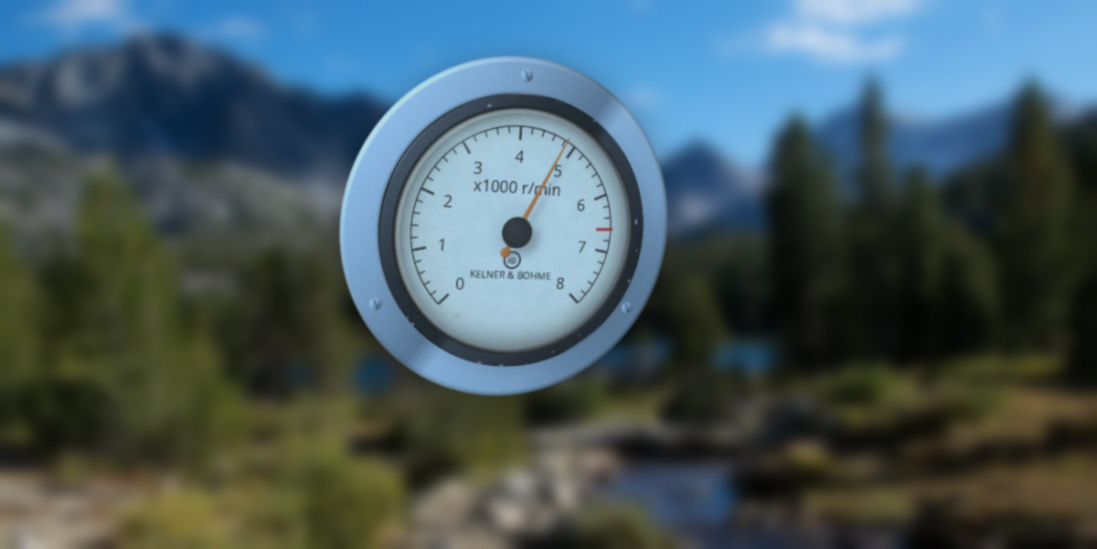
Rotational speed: 4800 rpm
